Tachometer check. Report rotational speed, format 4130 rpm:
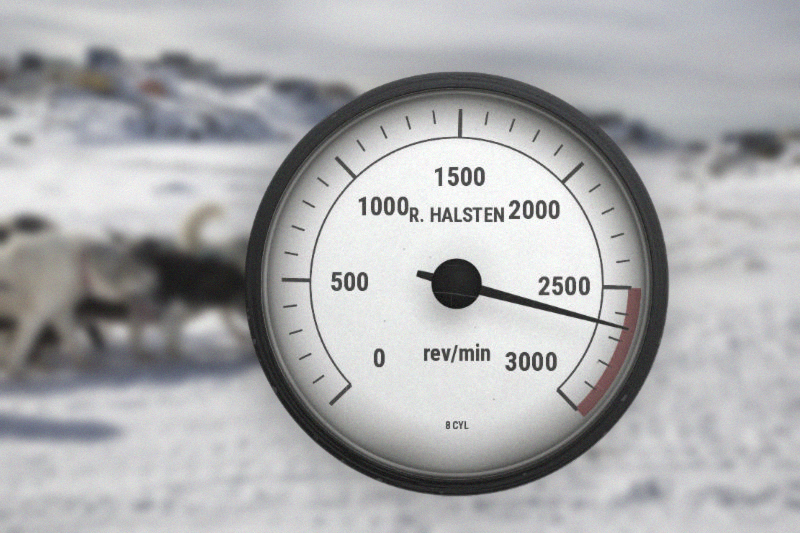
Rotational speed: 2650 rpm
